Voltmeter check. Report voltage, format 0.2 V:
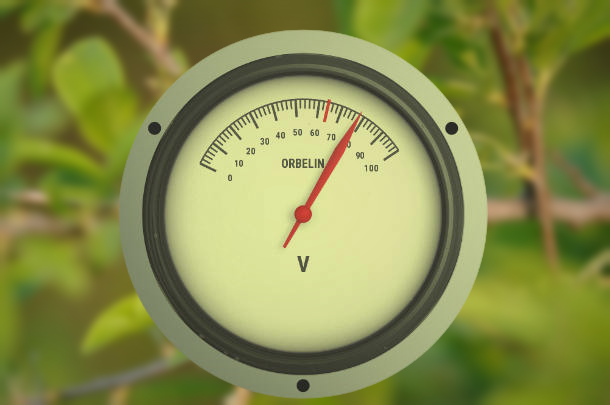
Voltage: 78 V
